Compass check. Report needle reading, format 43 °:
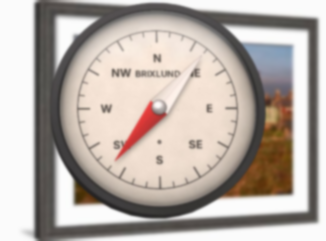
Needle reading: 220 °
